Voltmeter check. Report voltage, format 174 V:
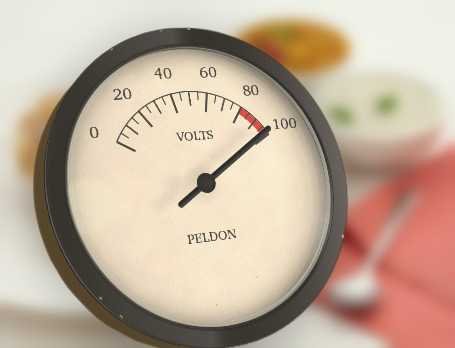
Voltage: 97.5 V
